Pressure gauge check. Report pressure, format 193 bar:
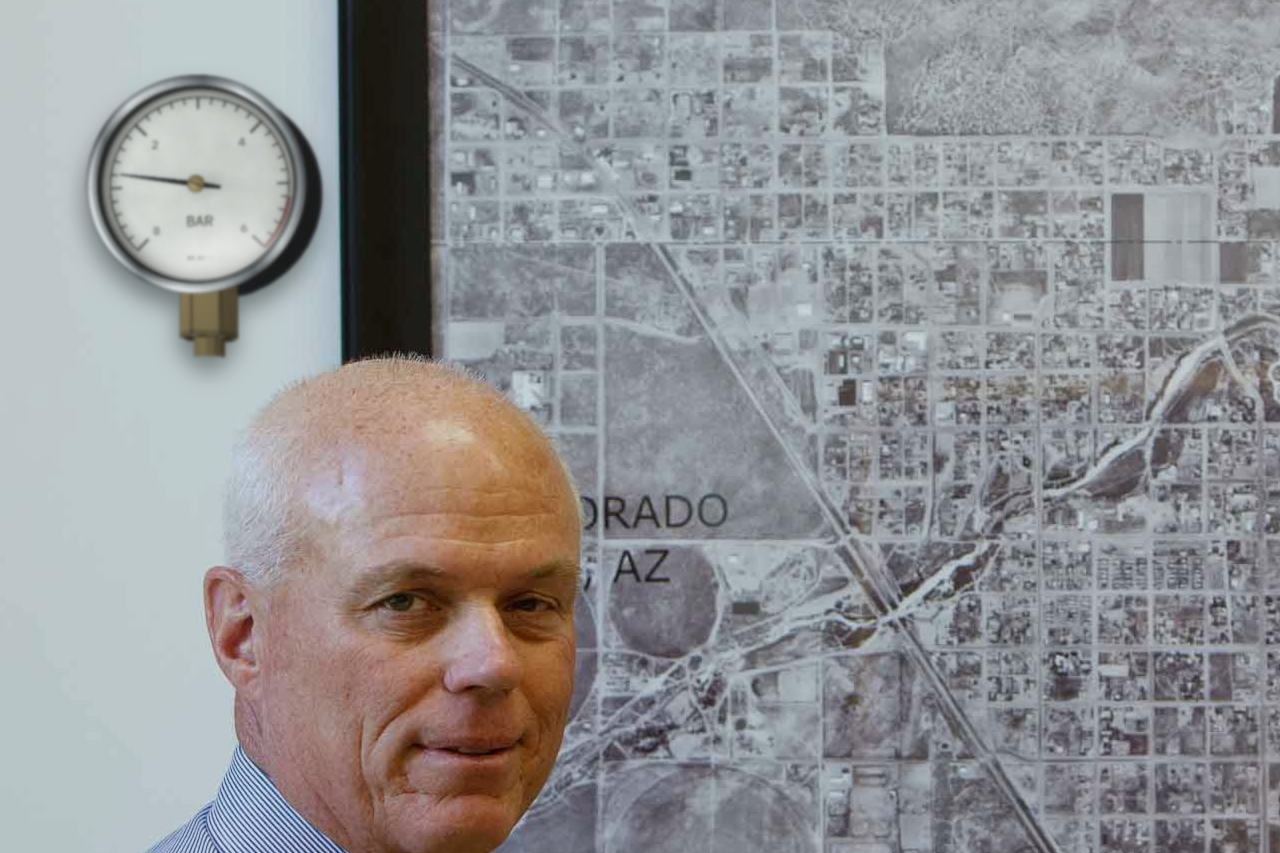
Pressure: 1.2 bar
